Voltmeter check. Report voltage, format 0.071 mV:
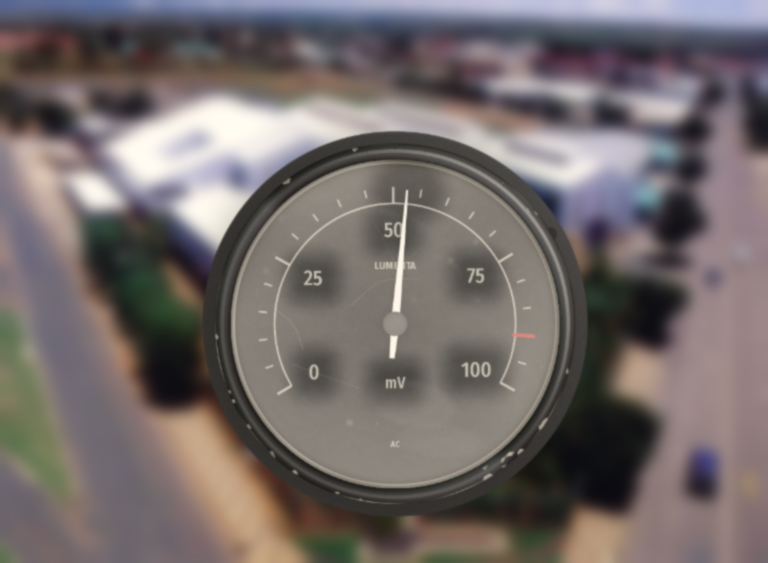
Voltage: 52.5 mV
